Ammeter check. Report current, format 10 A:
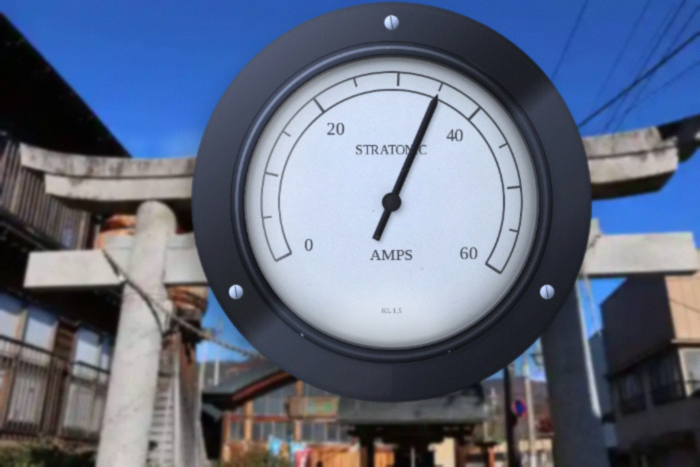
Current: 35 A
